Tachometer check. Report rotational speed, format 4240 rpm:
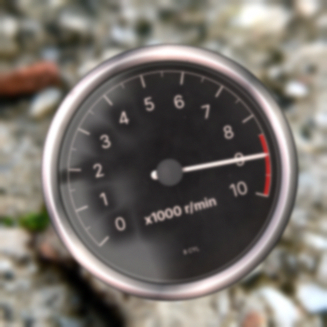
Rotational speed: 9000 rpm
